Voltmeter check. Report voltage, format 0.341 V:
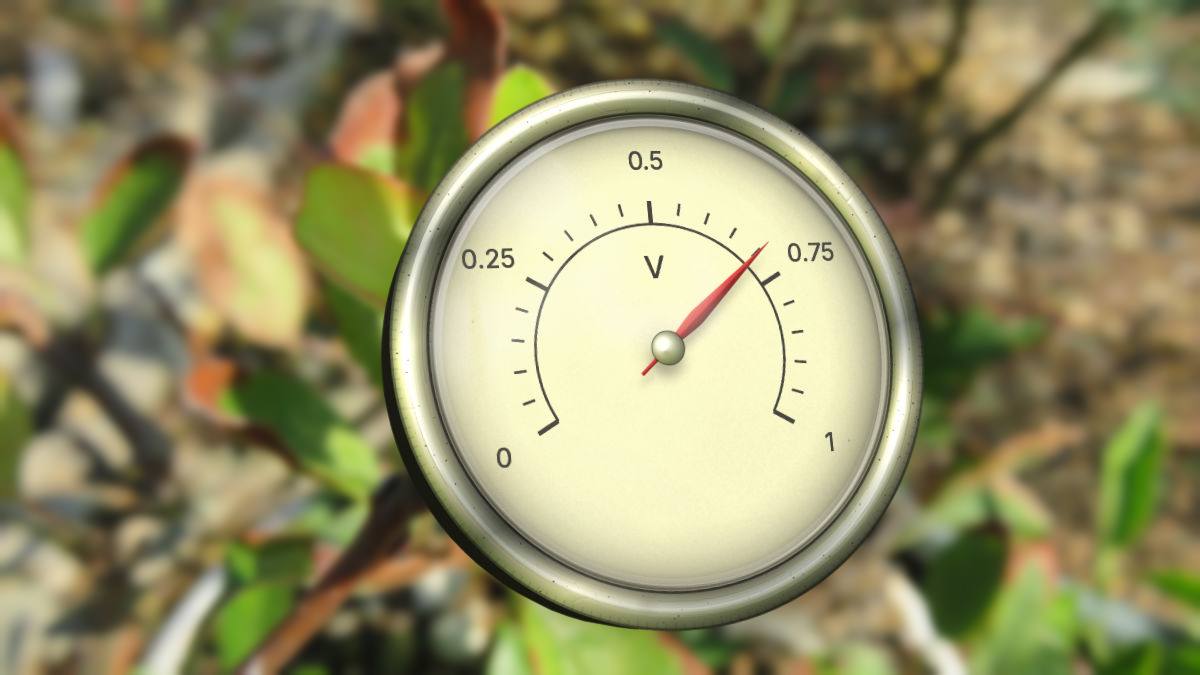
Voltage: 0.7 V
